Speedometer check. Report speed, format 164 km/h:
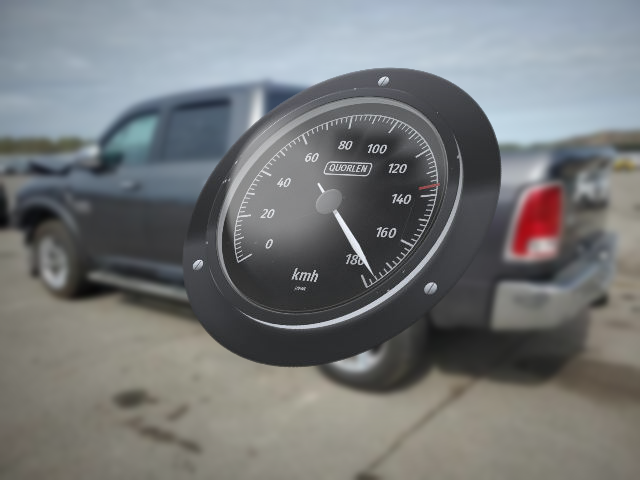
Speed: 176 km/h
